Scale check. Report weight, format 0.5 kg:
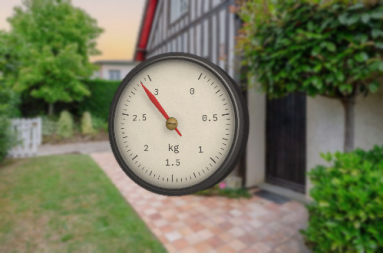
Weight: 2.9 kg
